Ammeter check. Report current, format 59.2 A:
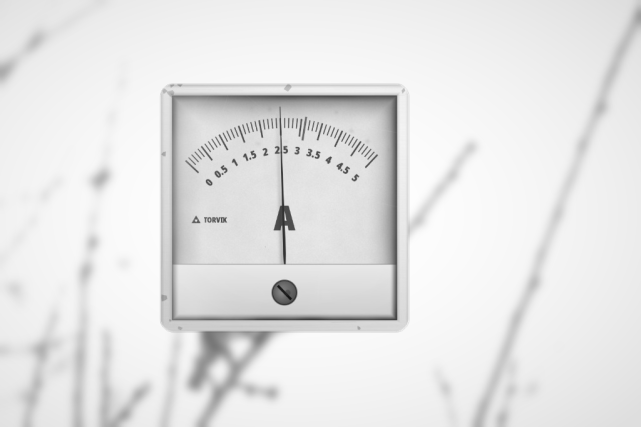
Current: 2.5 A
